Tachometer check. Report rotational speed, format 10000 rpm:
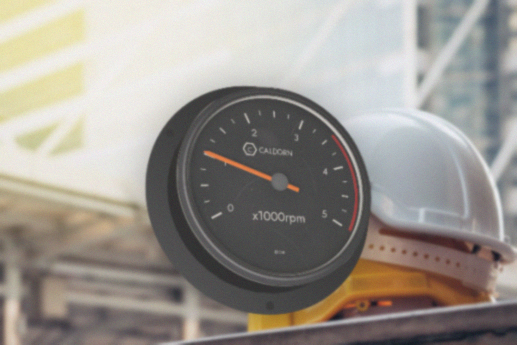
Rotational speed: 1000 rpm
